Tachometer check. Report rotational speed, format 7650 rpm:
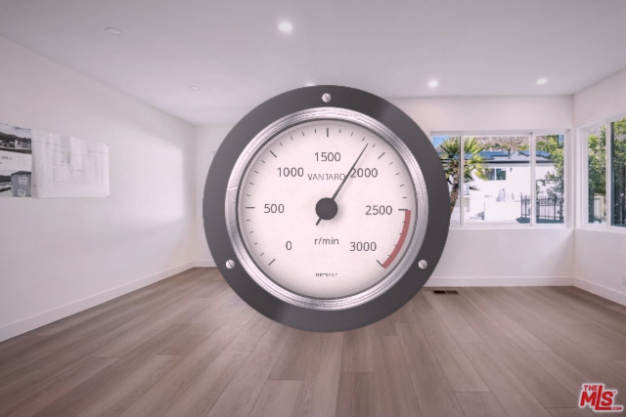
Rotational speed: 1850 rpm
